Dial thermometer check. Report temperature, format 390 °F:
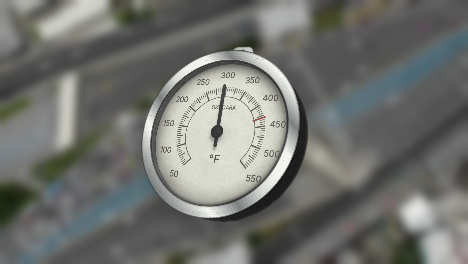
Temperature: 300 °F
